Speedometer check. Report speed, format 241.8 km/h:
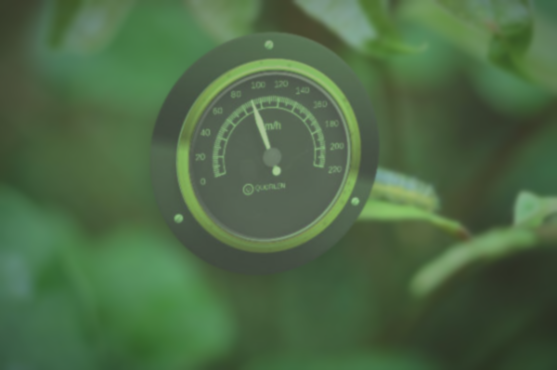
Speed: 90 km/h
